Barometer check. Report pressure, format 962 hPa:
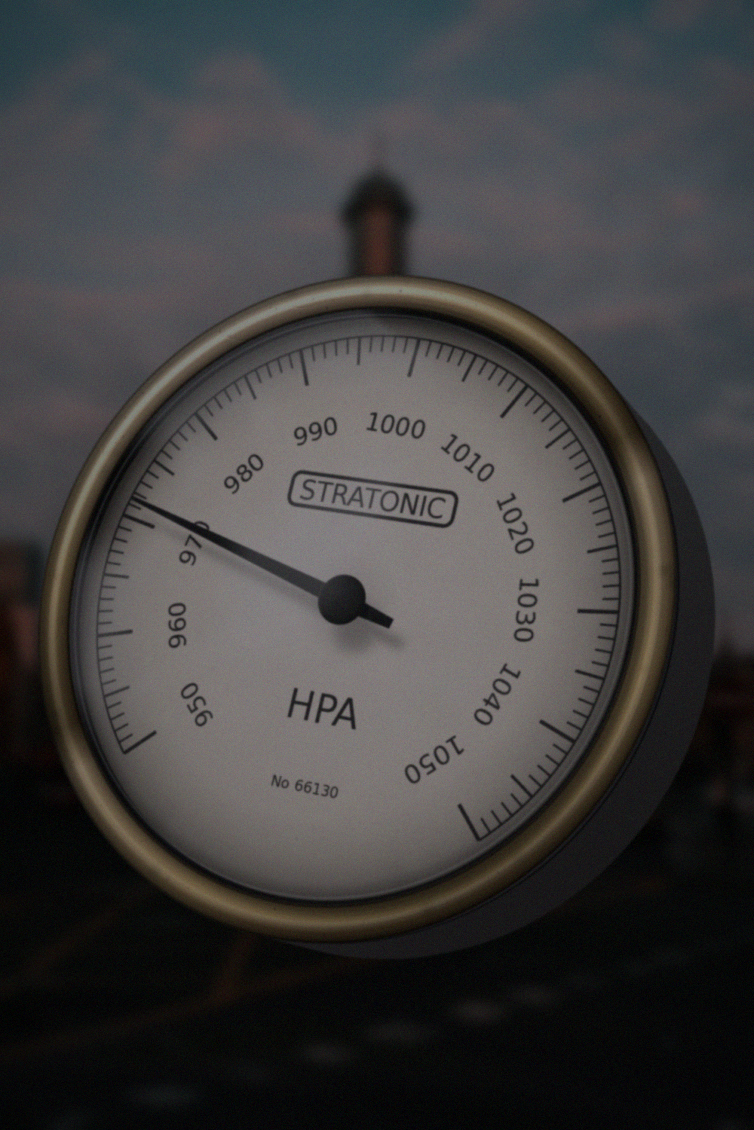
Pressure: 971.5 hPa
